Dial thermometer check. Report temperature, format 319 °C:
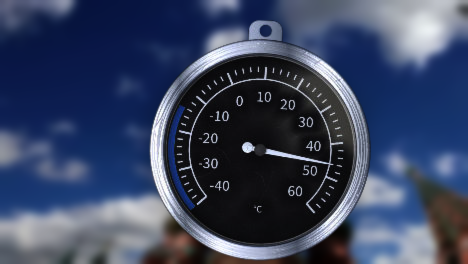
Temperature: 46 °C
